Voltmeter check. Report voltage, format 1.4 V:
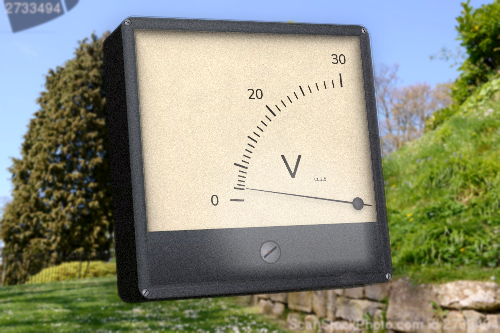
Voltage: 5 V
